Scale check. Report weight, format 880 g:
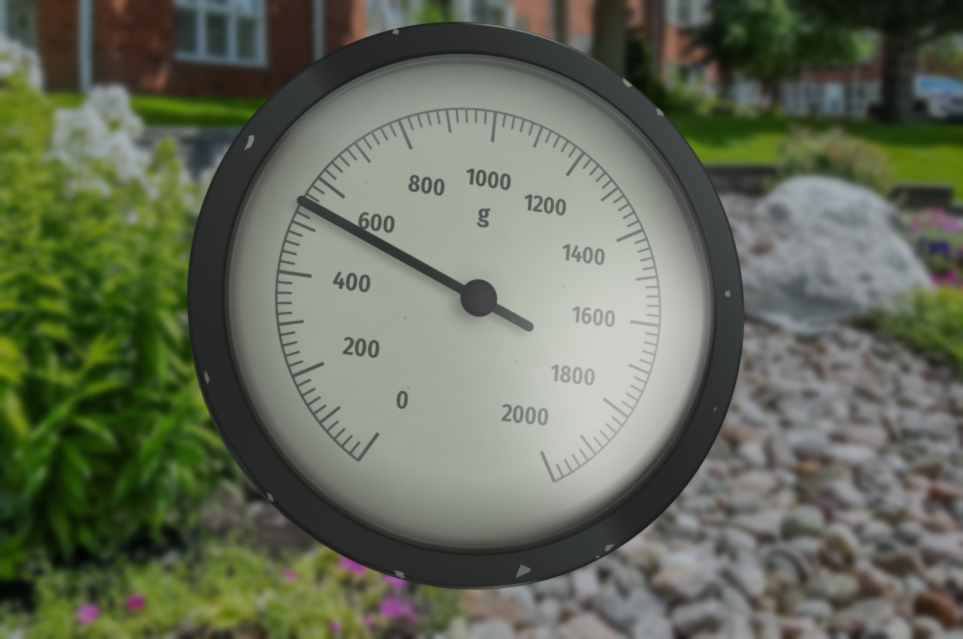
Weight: 540 g
